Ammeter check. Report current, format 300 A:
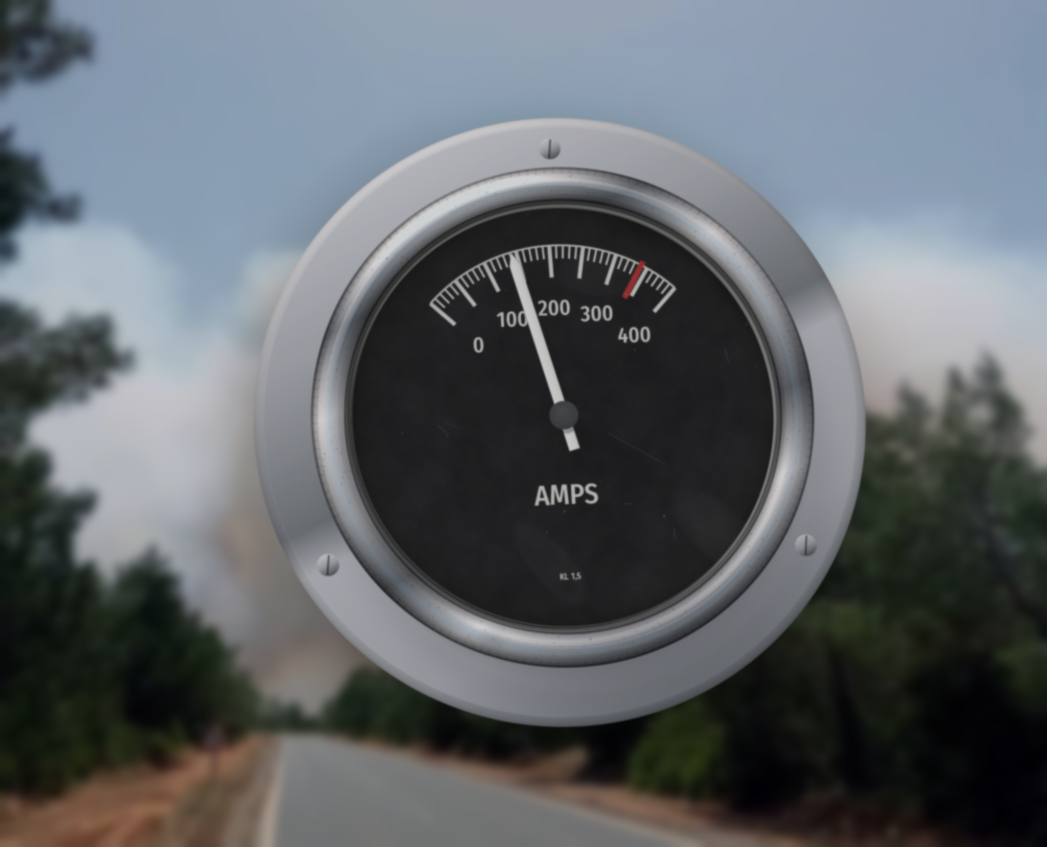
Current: 140 A
